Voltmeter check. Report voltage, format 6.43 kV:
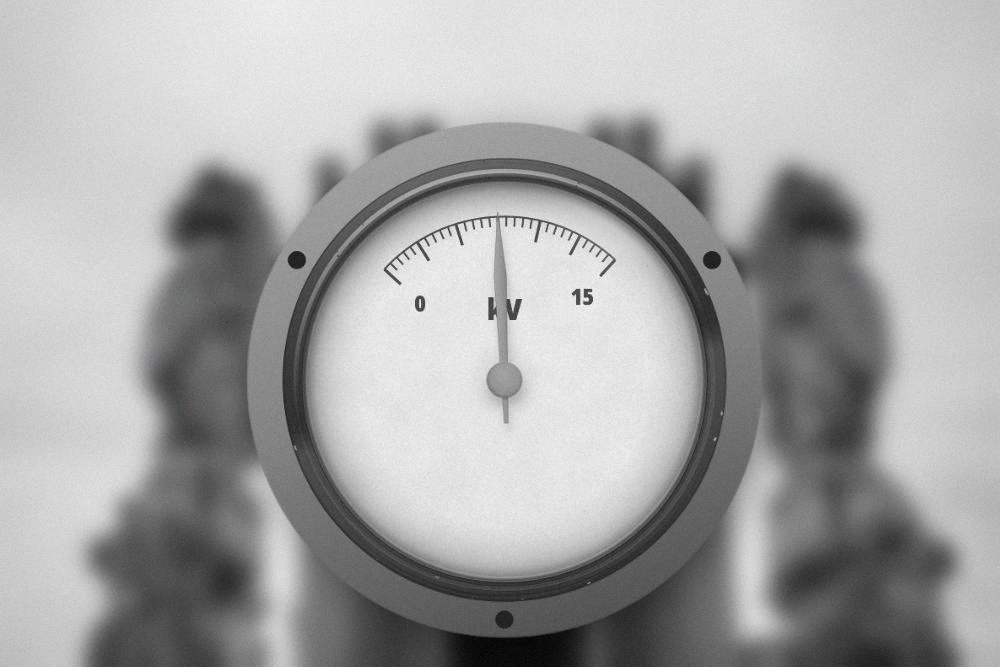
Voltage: 7.5 kV
